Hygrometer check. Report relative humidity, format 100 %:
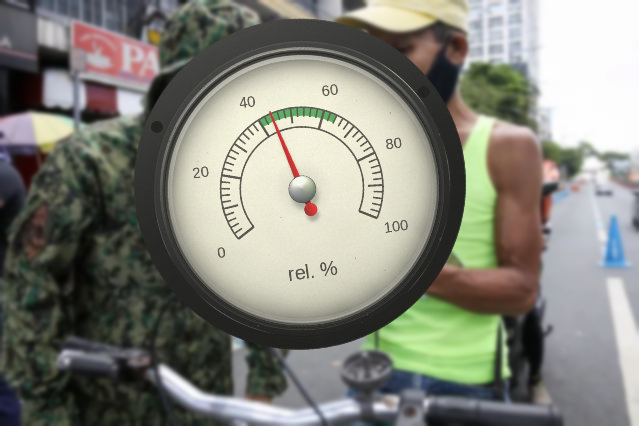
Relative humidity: 44 %
